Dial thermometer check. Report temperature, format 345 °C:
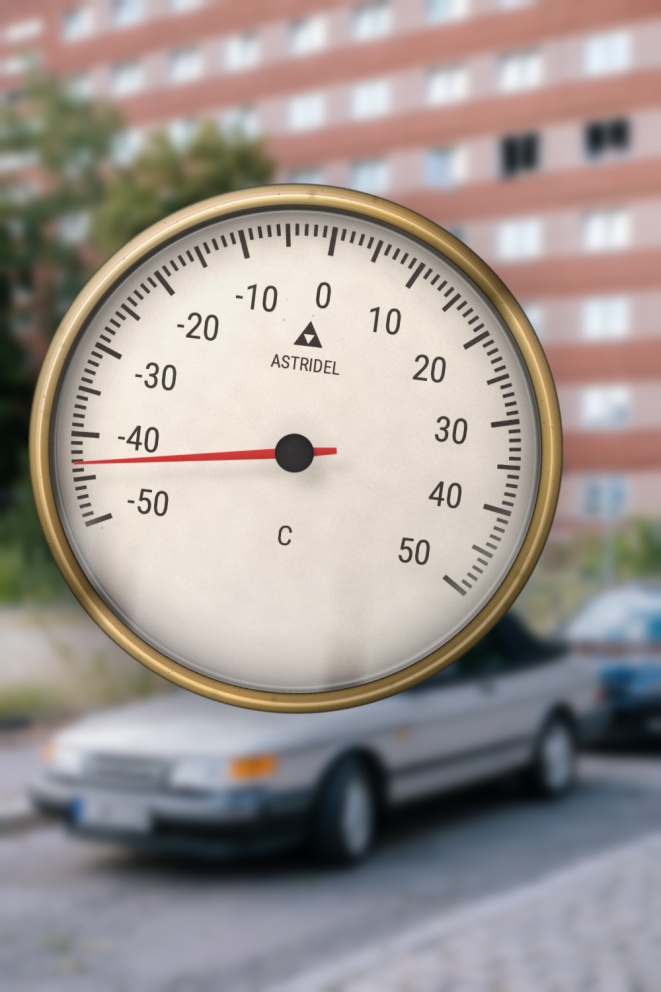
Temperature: -43 °C
